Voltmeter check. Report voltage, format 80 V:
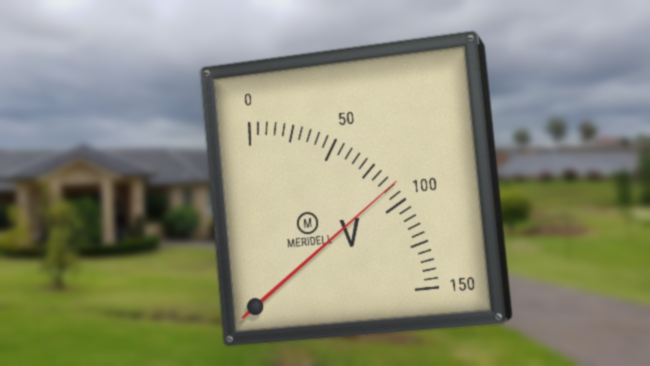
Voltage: 90 V
